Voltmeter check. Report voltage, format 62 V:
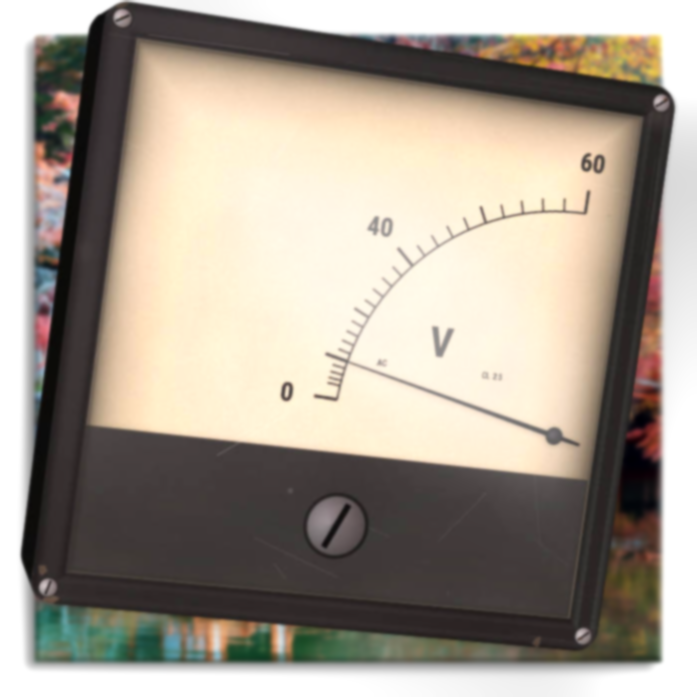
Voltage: 20 V
